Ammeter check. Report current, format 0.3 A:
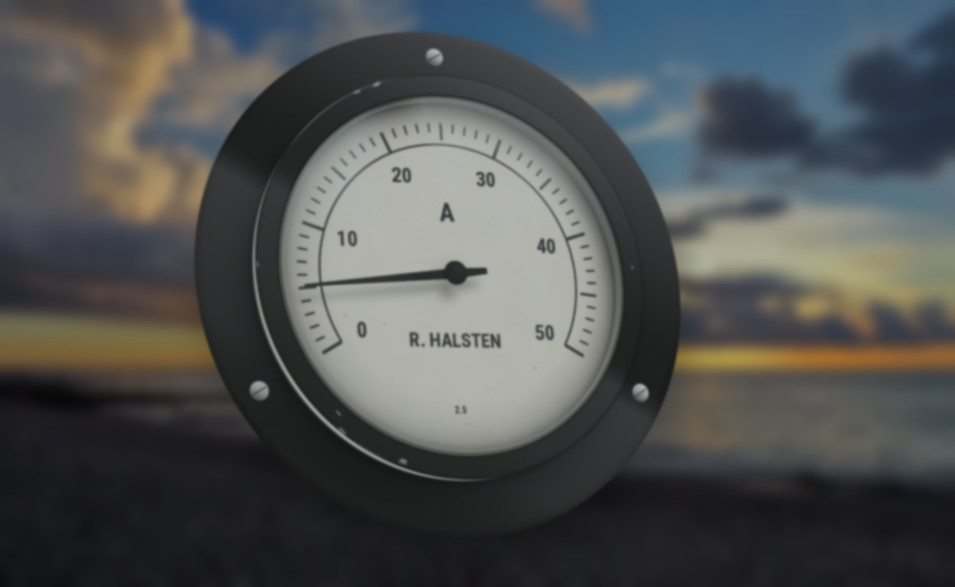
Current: 5 A
